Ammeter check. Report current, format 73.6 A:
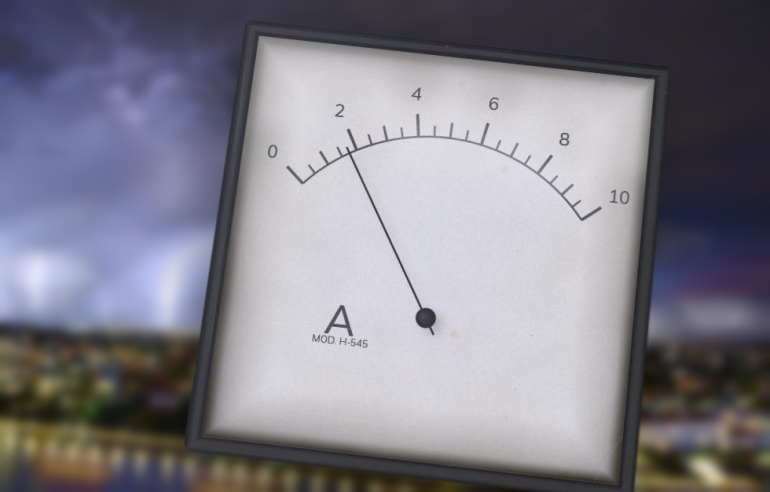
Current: 1.75 A
